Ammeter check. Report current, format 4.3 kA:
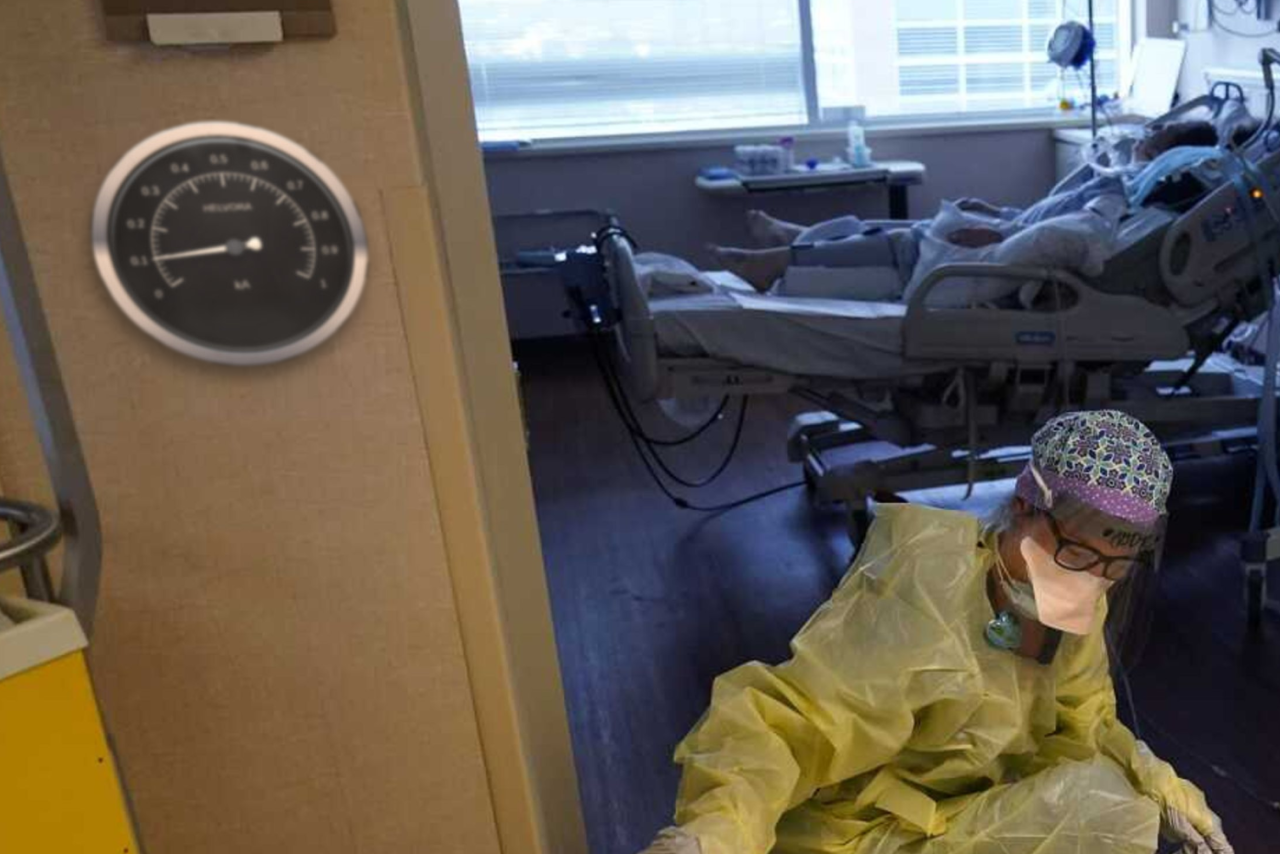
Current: 0.1 kA
